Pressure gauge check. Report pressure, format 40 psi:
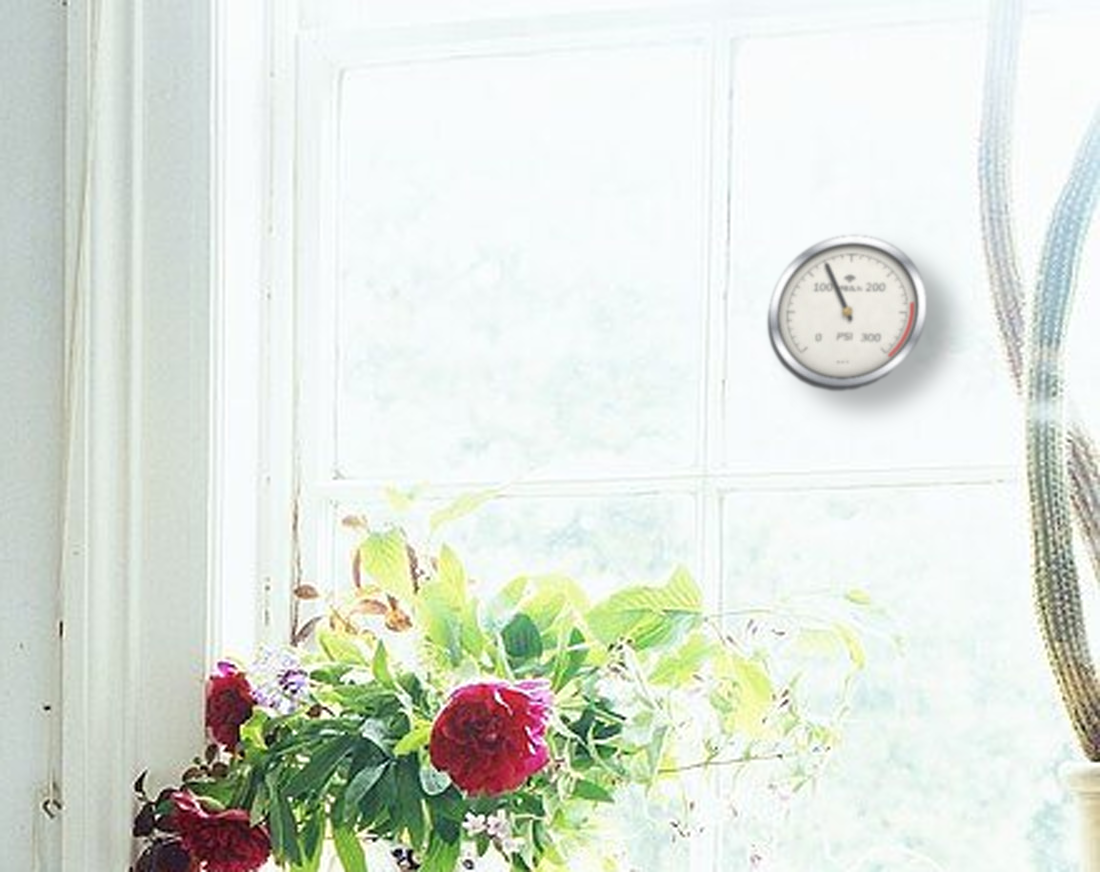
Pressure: 120 psi
